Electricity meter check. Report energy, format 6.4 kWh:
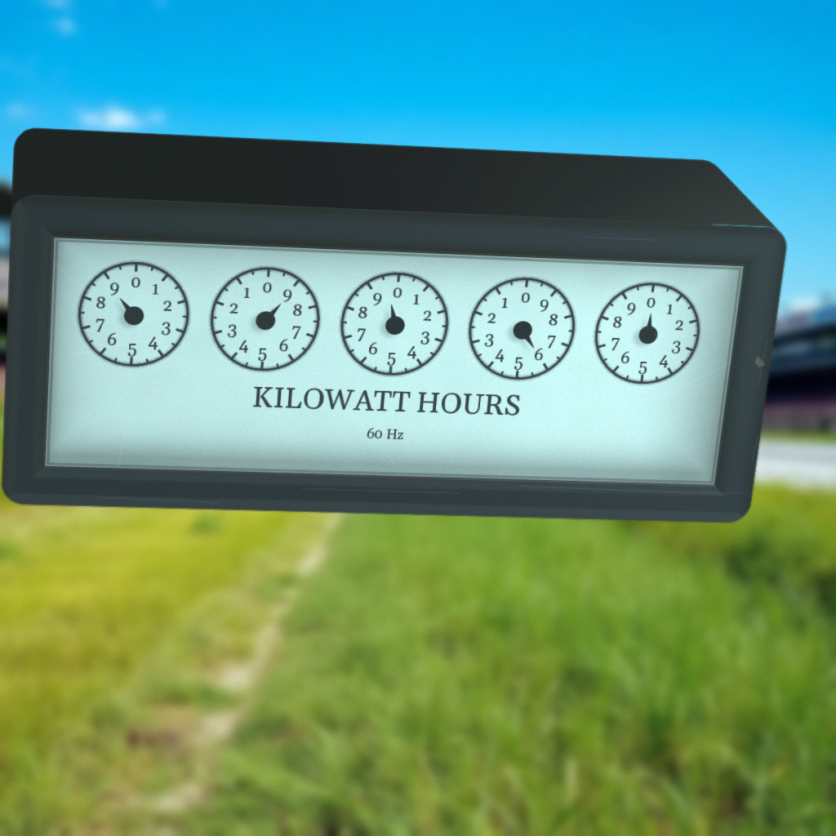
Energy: 88960 kWh
